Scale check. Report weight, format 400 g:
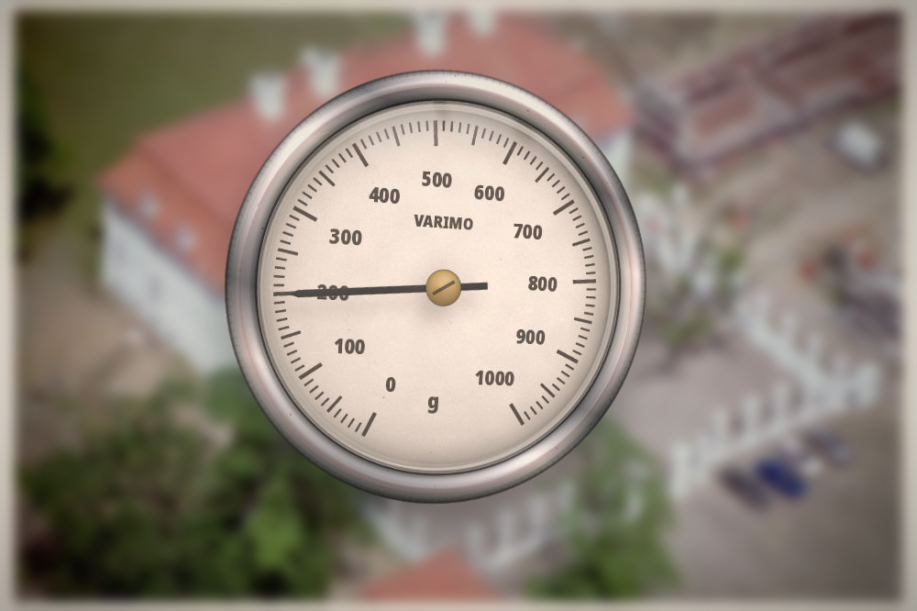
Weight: 200 g
